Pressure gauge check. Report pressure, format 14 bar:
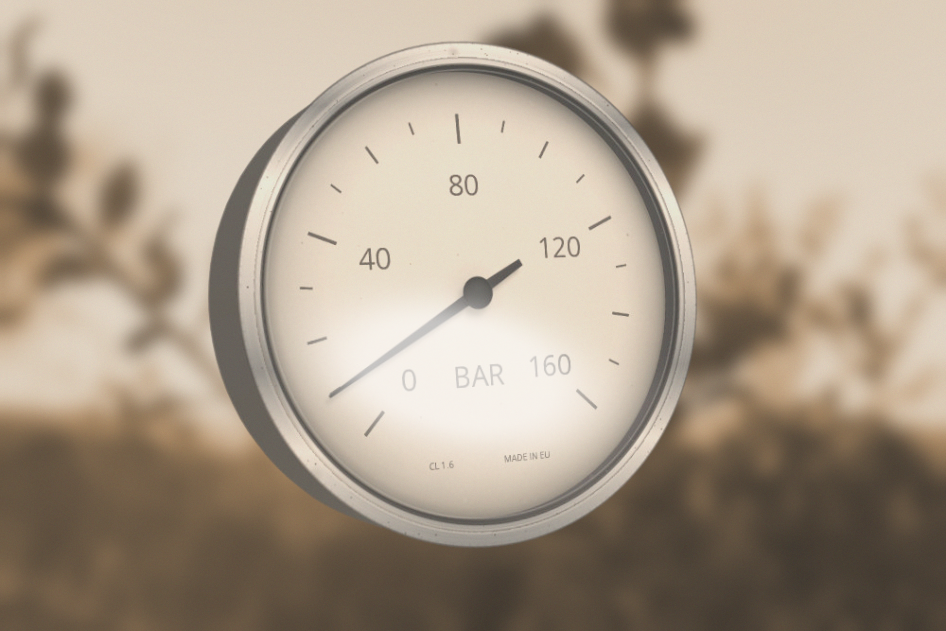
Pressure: 10 bar
